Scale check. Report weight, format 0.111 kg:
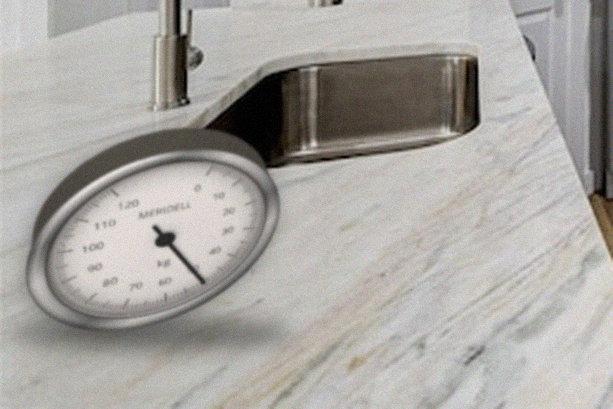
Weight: 50 kg
